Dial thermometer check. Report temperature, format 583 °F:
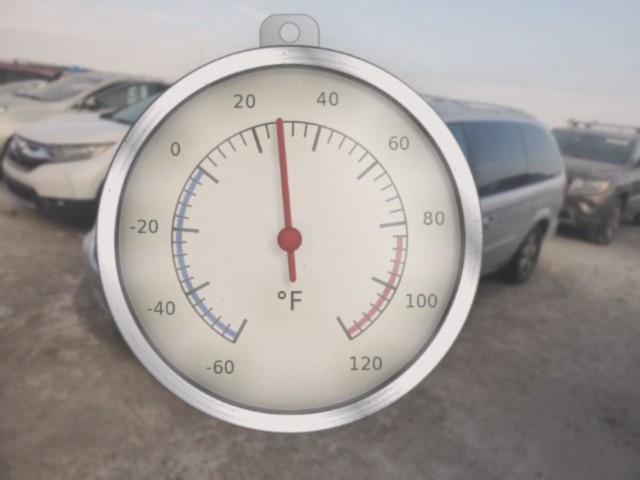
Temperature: 28 °F
